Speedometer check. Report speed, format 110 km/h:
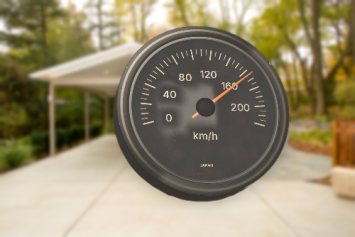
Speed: 165 km/h
